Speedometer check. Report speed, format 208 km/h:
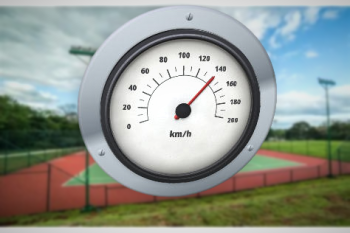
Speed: 140 km/h
